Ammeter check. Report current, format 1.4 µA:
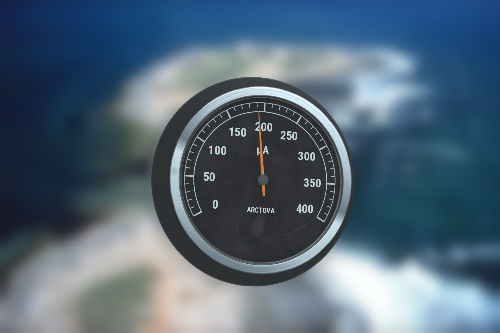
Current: 190 µA
